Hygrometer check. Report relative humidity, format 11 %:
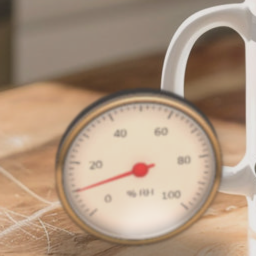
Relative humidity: 10 %
